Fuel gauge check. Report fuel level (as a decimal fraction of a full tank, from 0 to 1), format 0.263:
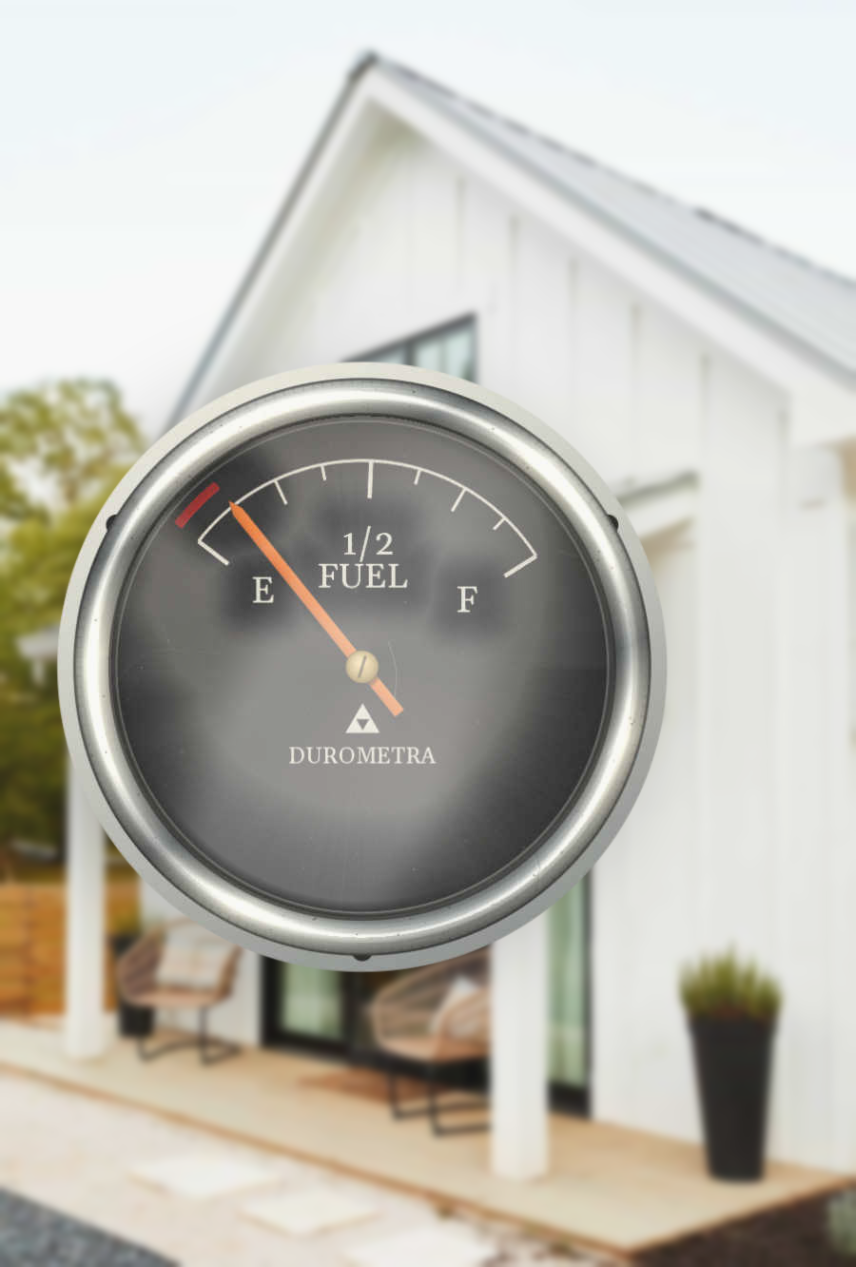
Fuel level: 0.125
